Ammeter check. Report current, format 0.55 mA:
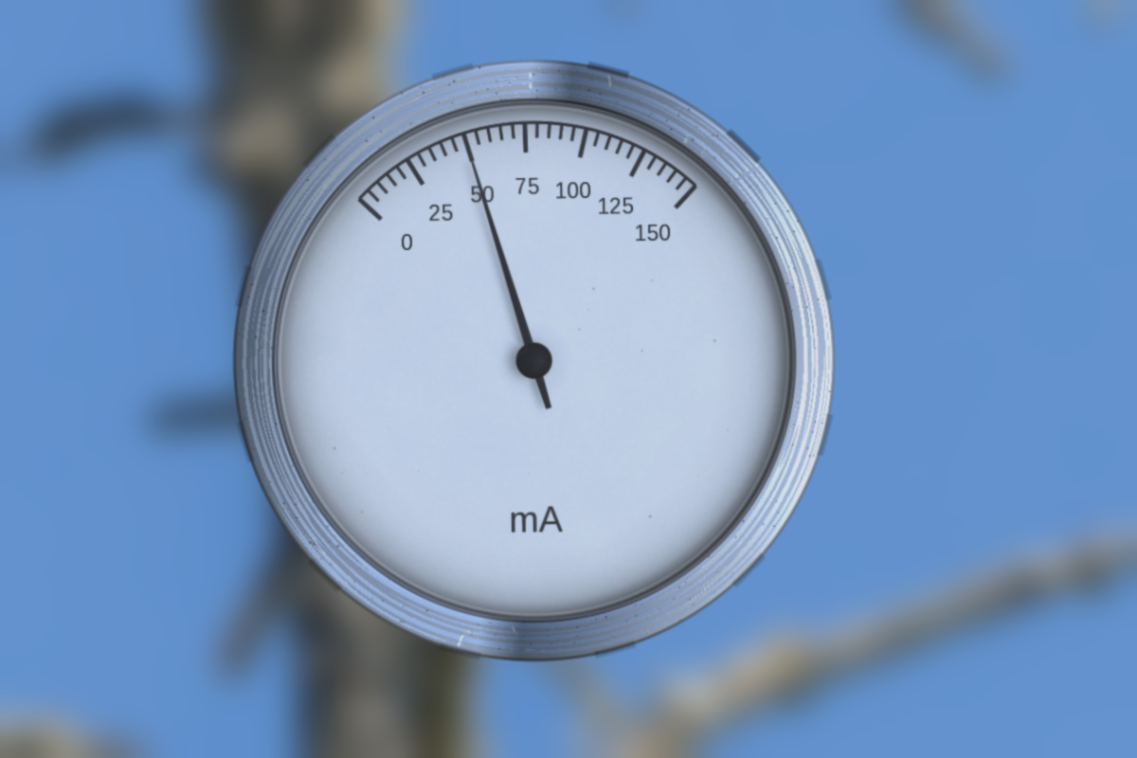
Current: 50 mA
